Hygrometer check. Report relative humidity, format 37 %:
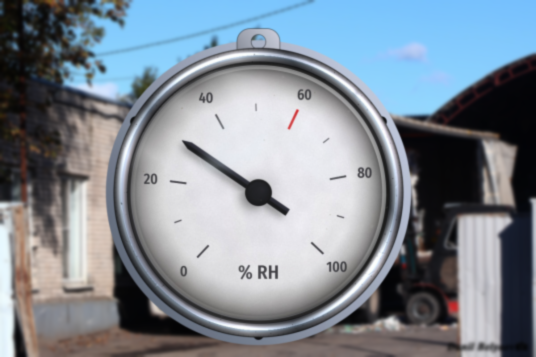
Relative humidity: 30 %
